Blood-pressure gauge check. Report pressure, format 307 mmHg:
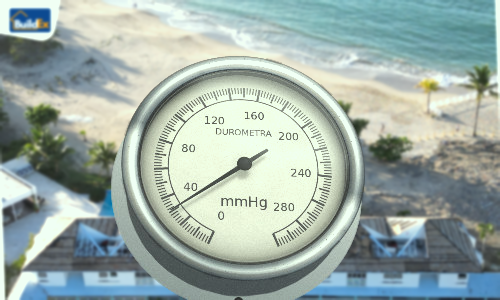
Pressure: 30 mmHg
